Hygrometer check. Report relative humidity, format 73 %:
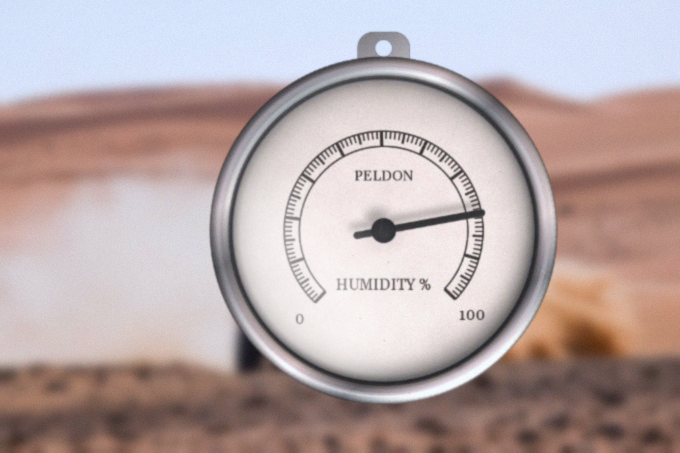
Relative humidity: 80 %
